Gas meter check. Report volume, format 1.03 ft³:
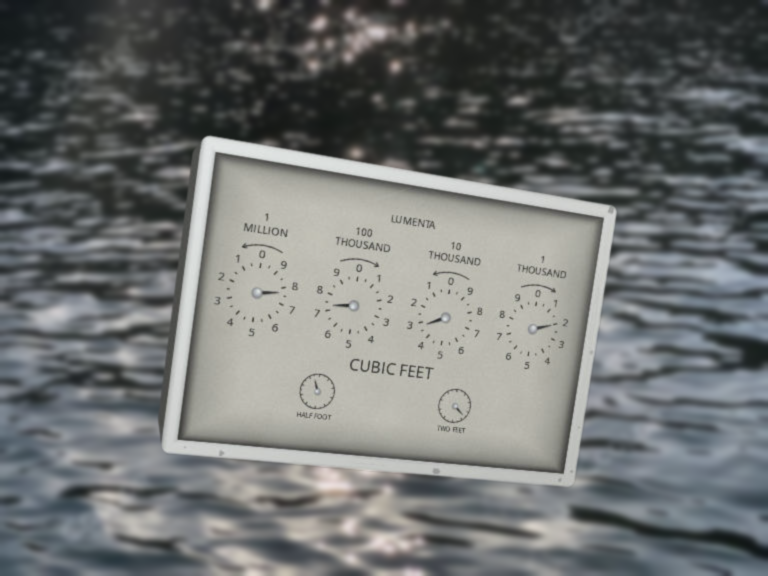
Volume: 773200 ft³
